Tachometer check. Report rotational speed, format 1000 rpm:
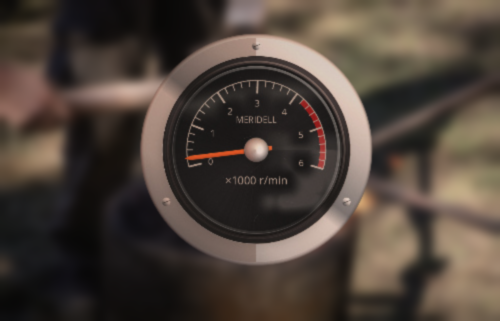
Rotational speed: 200 rpm
